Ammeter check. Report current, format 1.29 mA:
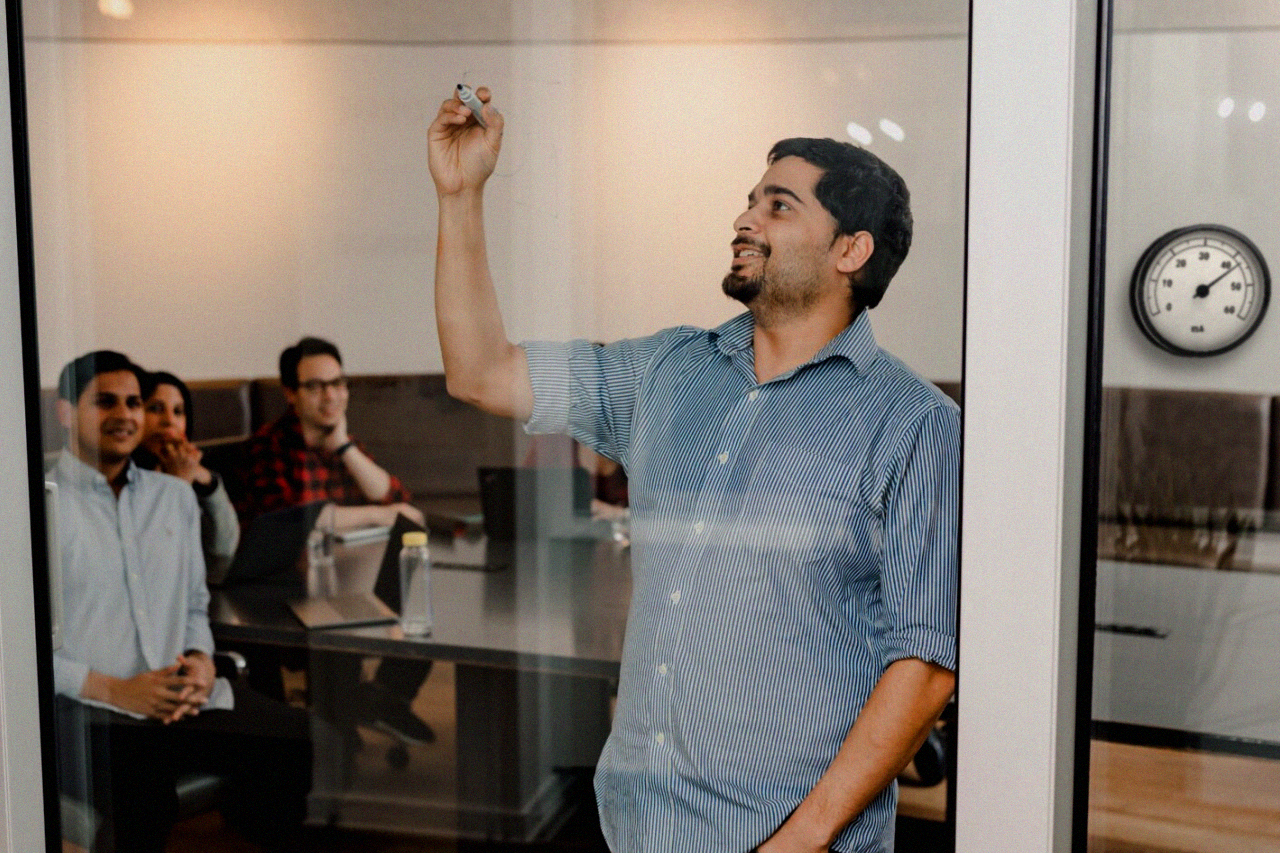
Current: 42.5 mA
